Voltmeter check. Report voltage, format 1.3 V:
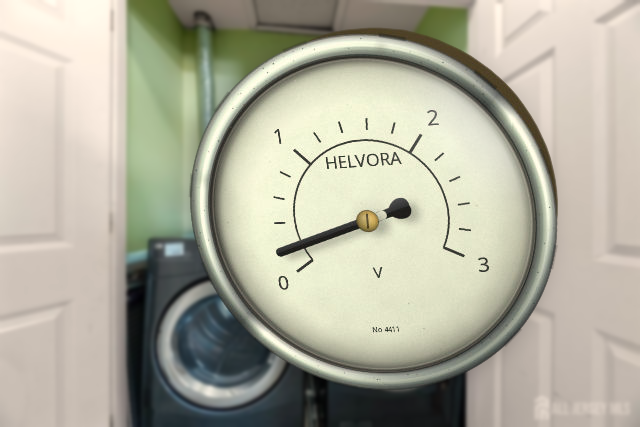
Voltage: 0.2 V
